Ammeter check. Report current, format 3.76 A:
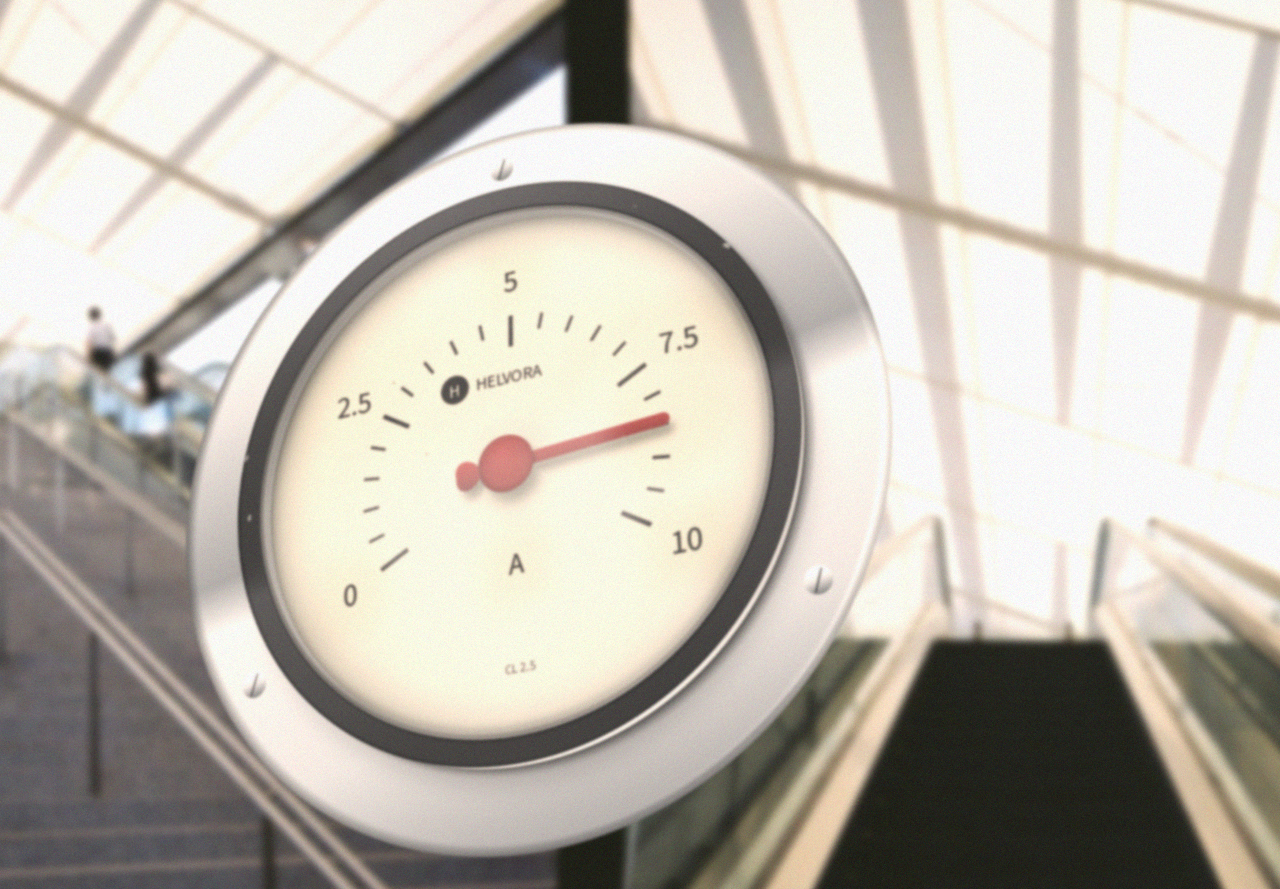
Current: 8.5 A
